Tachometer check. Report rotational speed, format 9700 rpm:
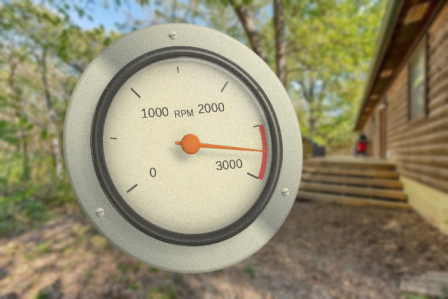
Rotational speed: 2750 rpm
